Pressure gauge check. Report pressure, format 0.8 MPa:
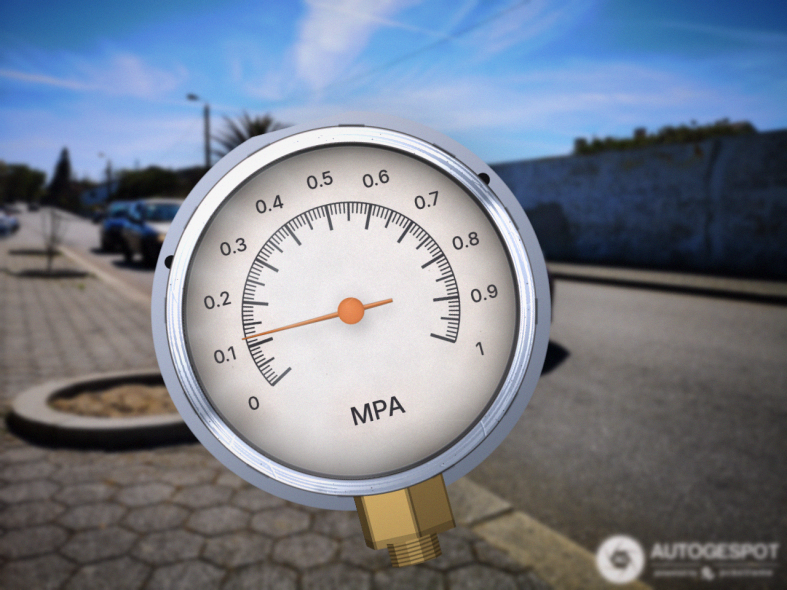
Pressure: 0.12 MPa
